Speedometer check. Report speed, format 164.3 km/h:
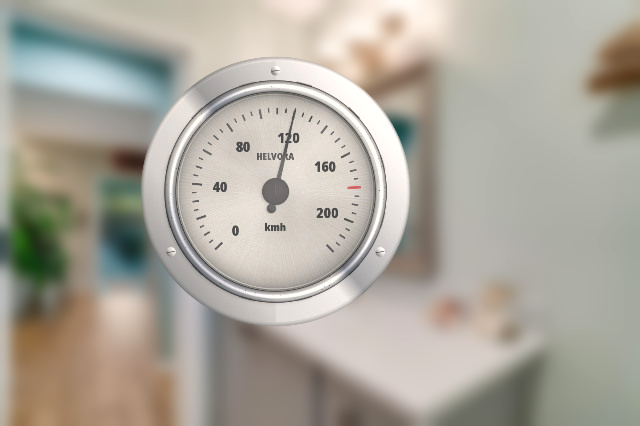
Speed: 120 km/h
